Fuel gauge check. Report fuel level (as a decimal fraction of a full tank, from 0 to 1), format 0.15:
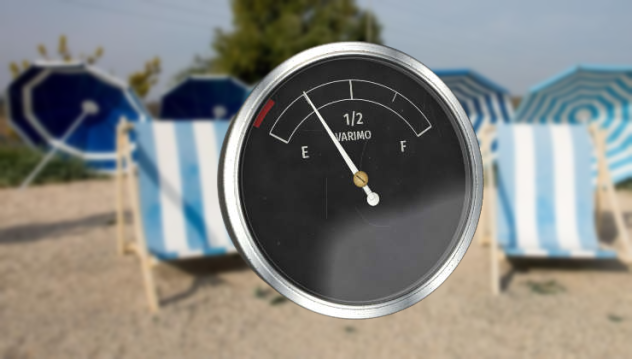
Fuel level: 0.25
